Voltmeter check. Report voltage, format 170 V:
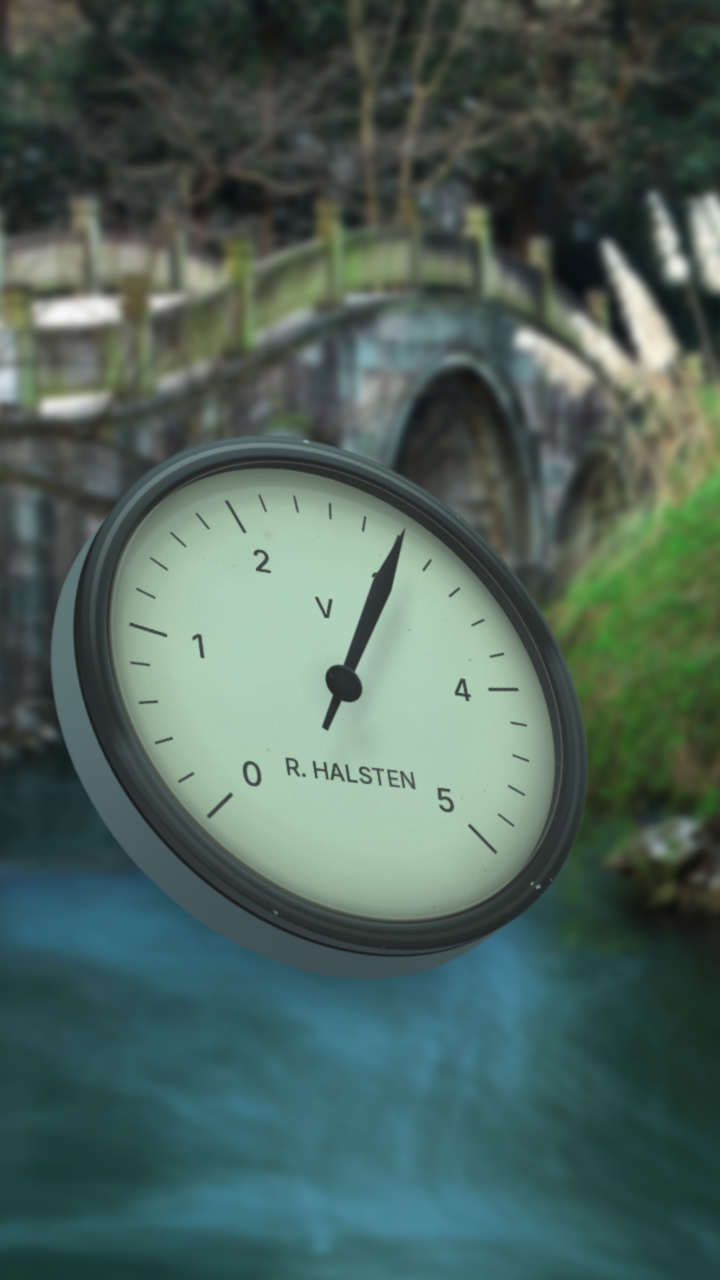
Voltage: 3 V
